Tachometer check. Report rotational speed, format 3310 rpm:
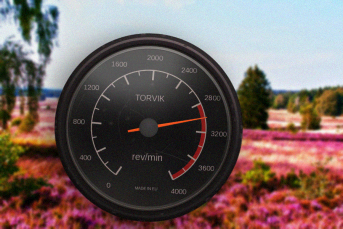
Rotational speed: 3000 rpm
